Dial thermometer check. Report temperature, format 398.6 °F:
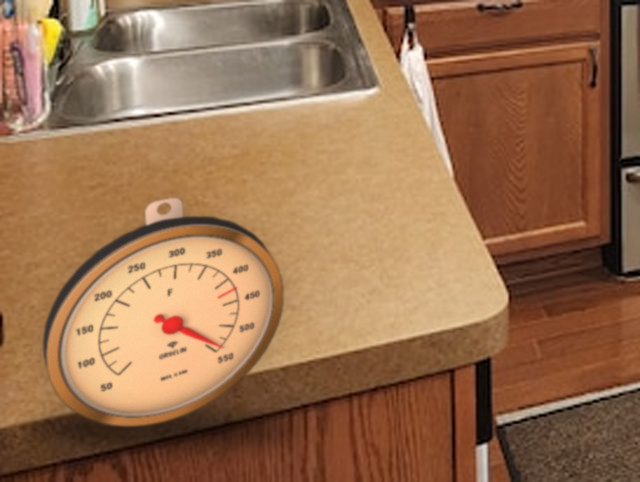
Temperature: 537.5 °F
